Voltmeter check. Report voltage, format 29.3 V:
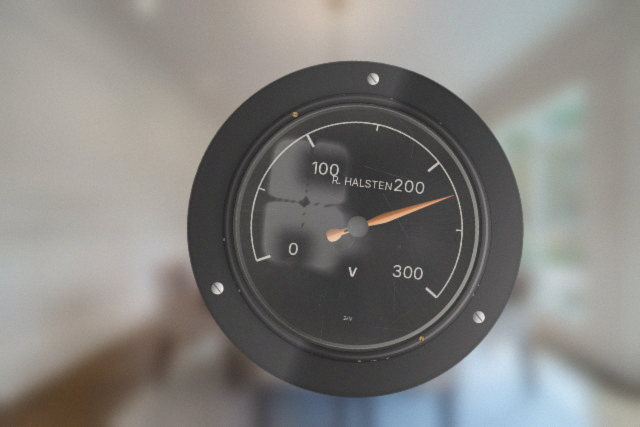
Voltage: 225 V
